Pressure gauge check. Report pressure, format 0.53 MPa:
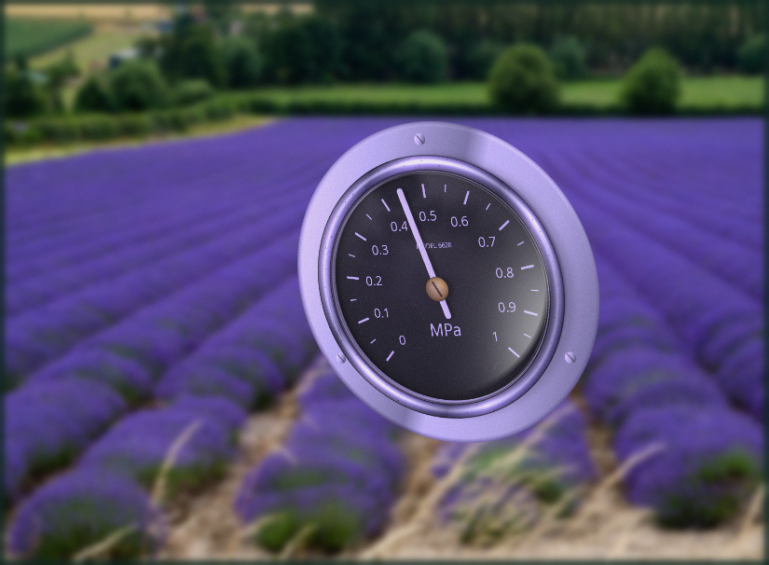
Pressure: 0.45 MPa
